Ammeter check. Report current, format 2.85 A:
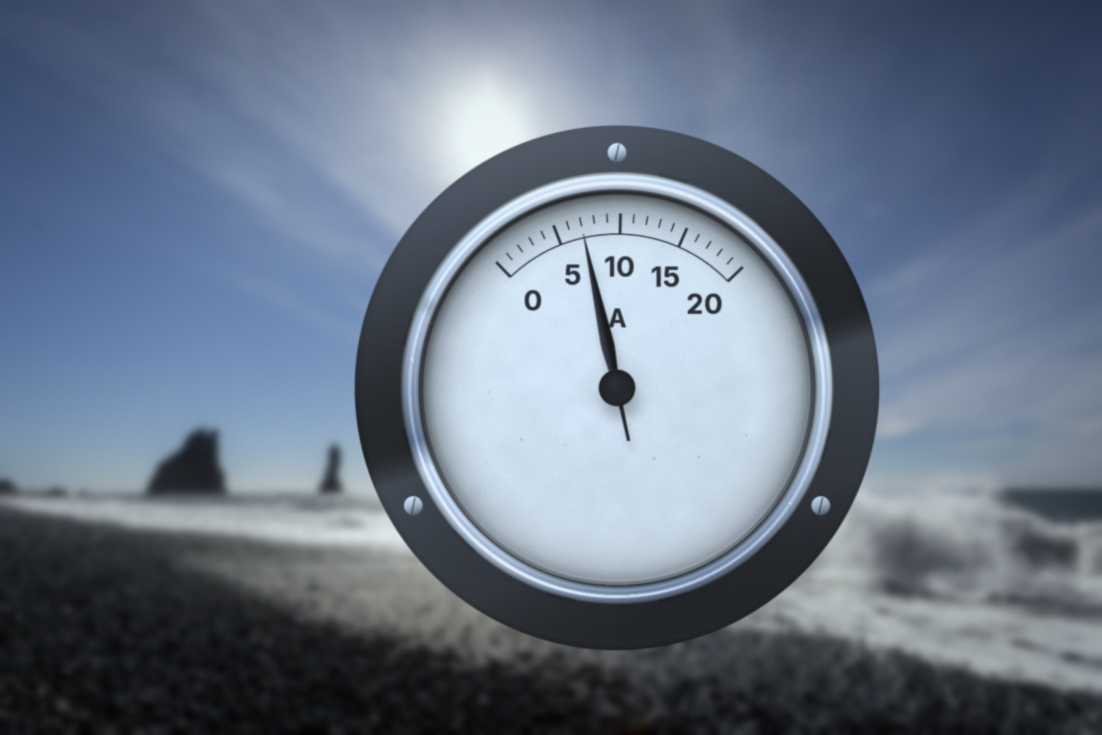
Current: 7 A
